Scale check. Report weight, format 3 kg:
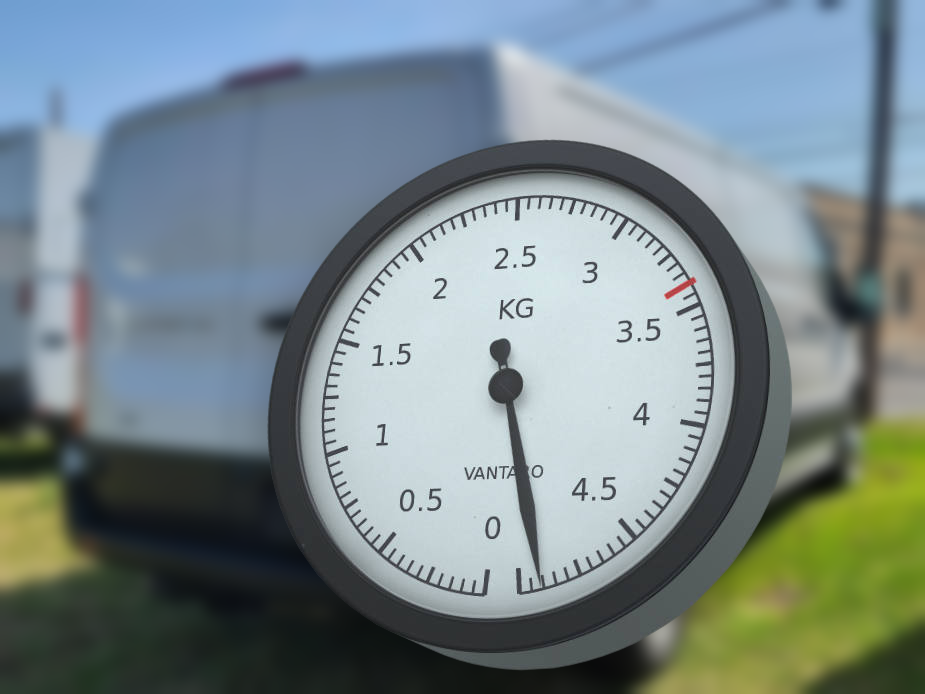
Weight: 4.9 kg
